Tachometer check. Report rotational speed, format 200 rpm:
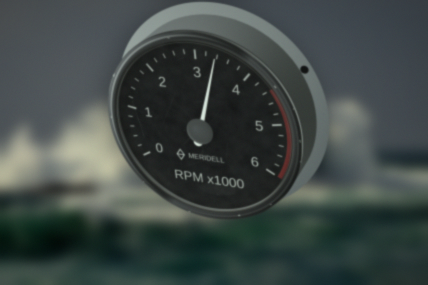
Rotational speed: 3400 rpm
